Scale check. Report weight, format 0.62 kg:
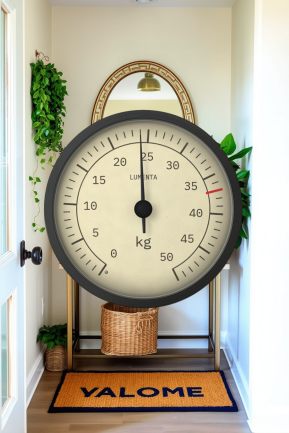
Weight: 24 kg
